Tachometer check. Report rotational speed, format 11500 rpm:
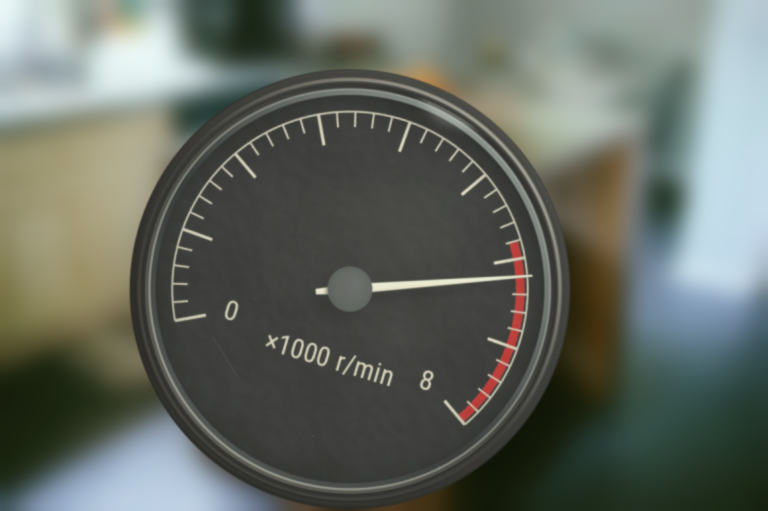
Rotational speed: 6200 rpm
